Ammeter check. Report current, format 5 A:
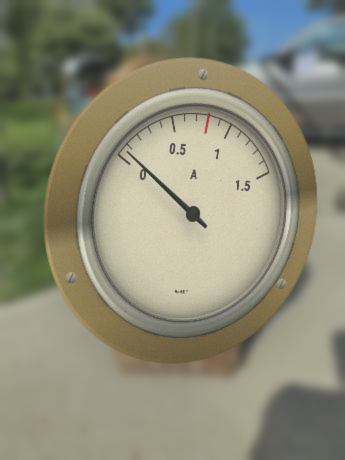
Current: 0.05 A
